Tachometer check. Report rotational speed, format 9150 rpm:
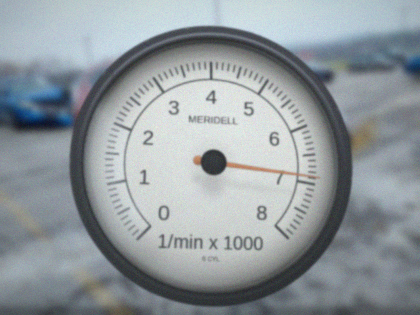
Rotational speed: 6900 rpm
